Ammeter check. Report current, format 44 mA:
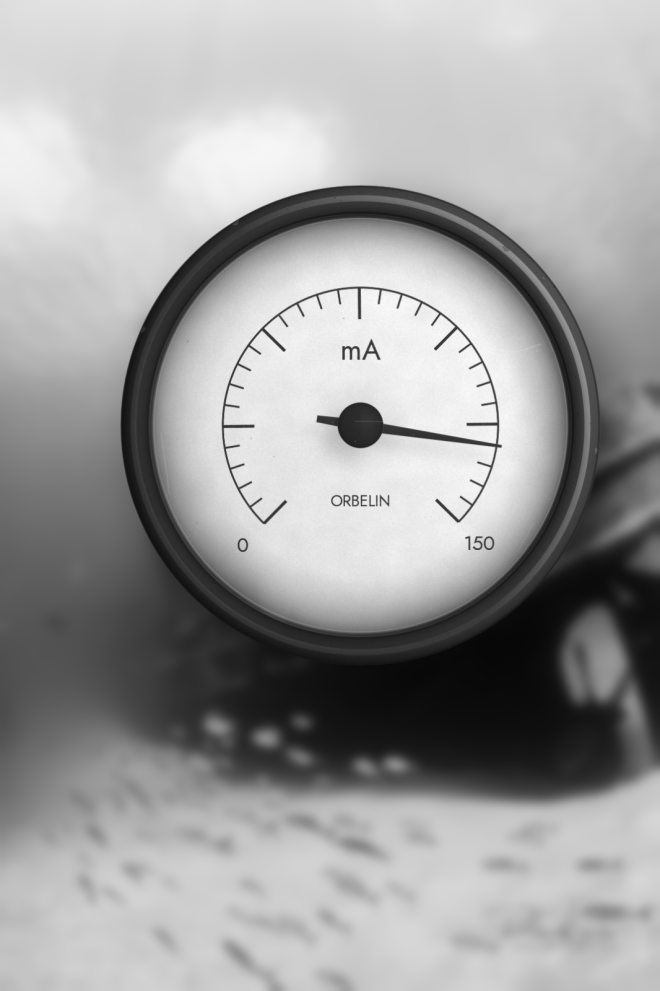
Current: 130 mA
